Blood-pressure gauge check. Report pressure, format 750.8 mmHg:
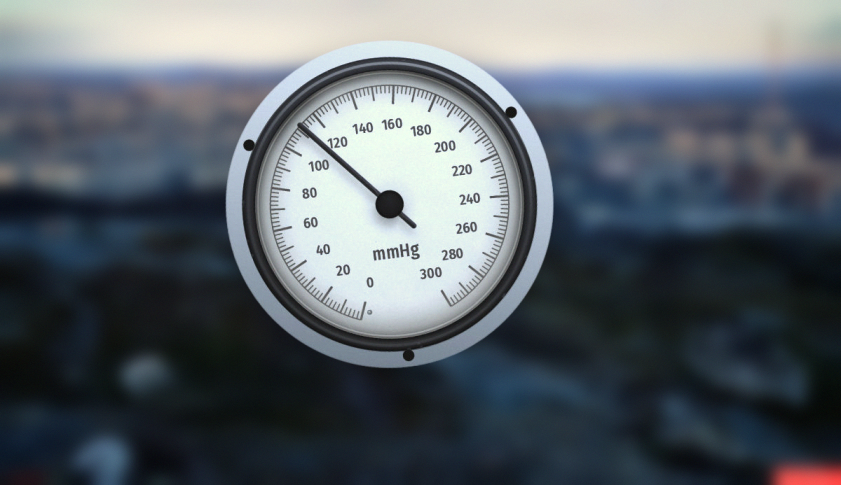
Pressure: 112 mmHg
